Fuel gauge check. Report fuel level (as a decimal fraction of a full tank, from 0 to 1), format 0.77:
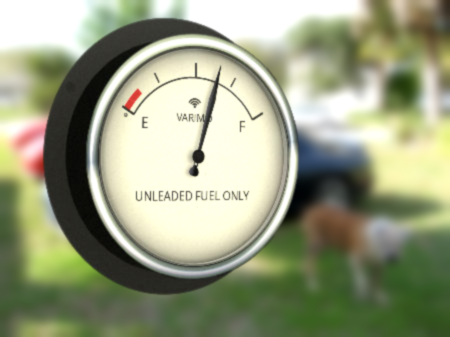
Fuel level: 0.625
